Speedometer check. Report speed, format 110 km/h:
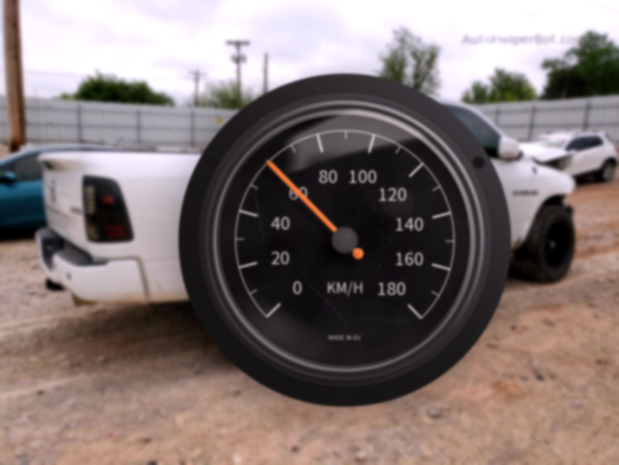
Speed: 60 km/h
